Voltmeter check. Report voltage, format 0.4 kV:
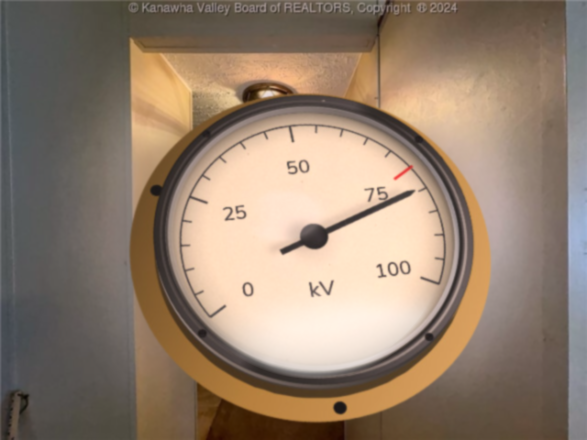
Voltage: 80 kV
